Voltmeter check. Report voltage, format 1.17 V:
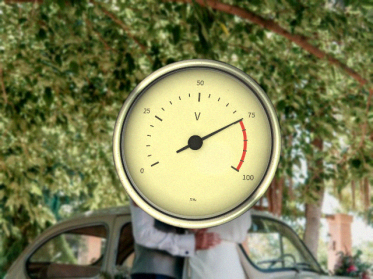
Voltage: 75 V
